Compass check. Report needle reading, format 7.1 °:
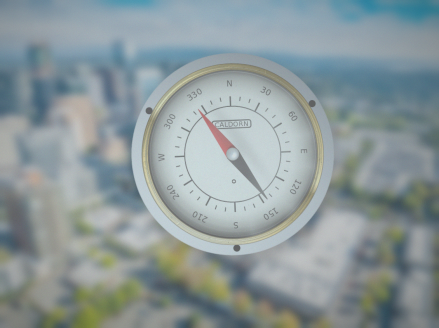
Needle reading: 325 °
